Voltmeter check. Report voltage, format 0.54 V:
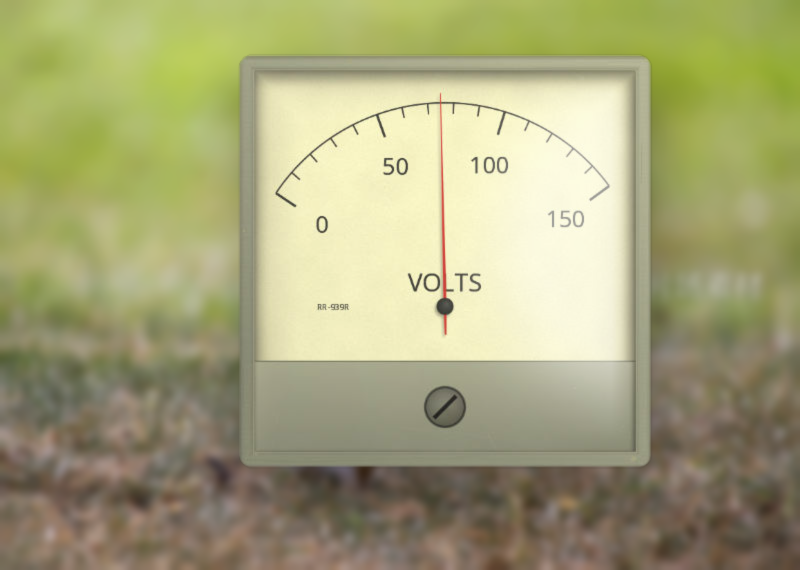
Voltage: 75 V
